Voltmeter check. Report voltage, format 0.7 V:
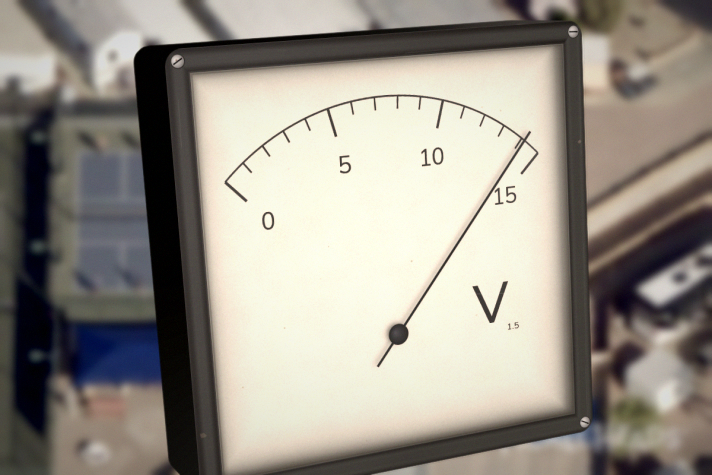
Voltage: 14 V
